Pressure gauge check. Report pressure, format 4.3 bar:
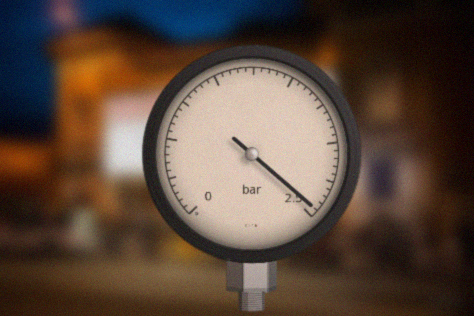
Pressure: 2.45 bar
